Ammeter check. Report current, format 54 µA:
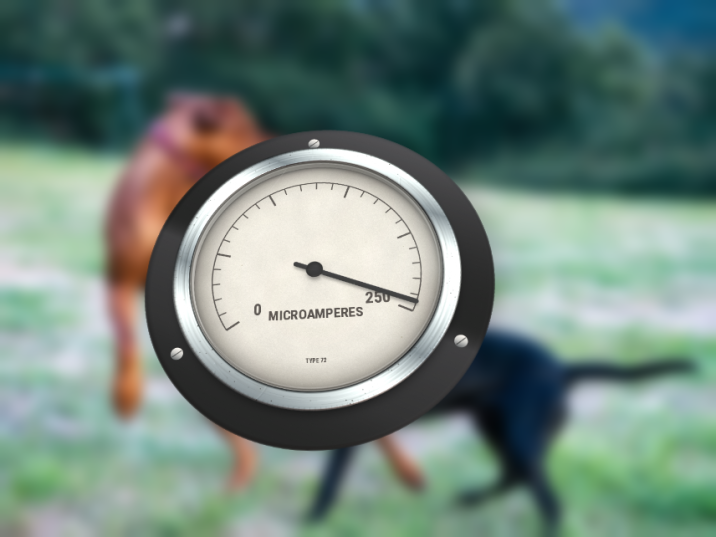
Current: 245 µA
